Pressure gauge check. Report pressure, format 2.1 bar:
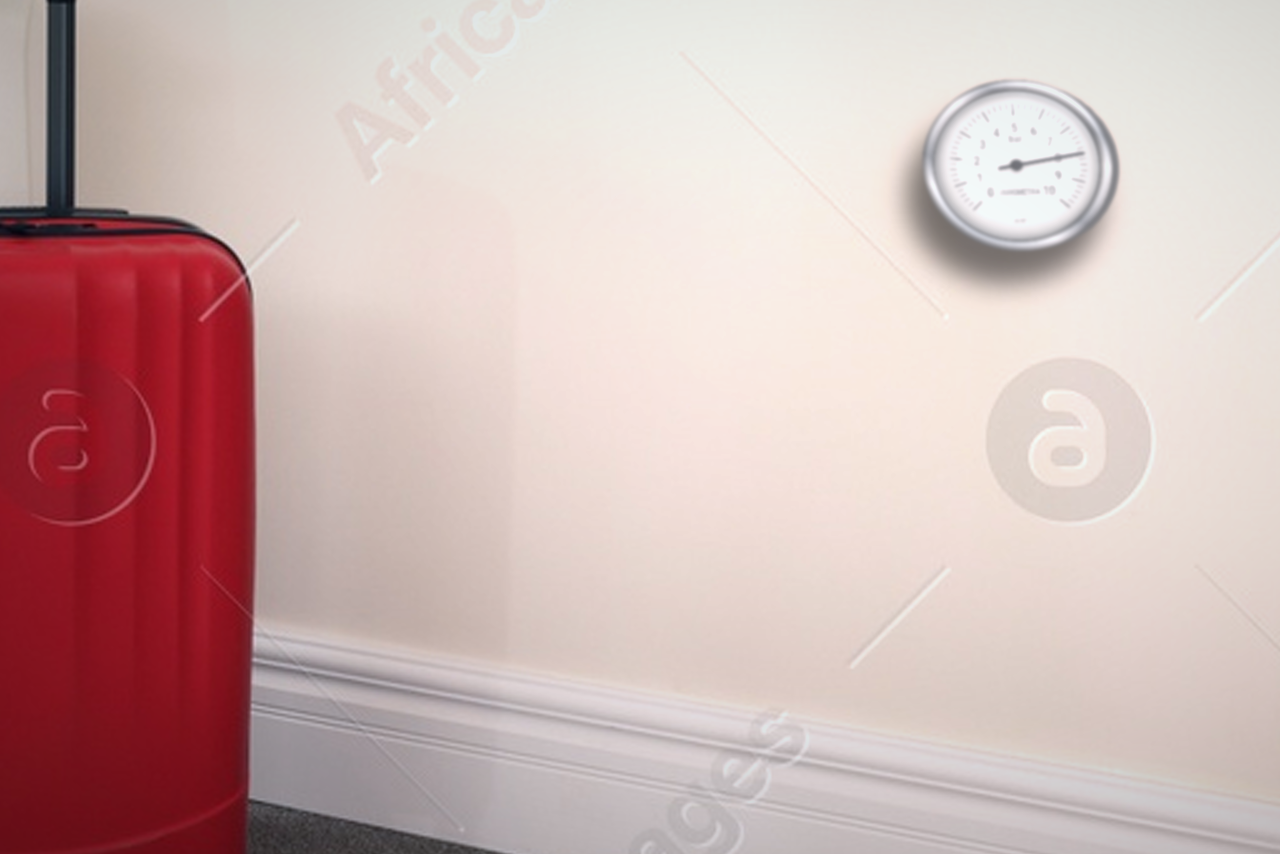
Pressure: 8 bar
